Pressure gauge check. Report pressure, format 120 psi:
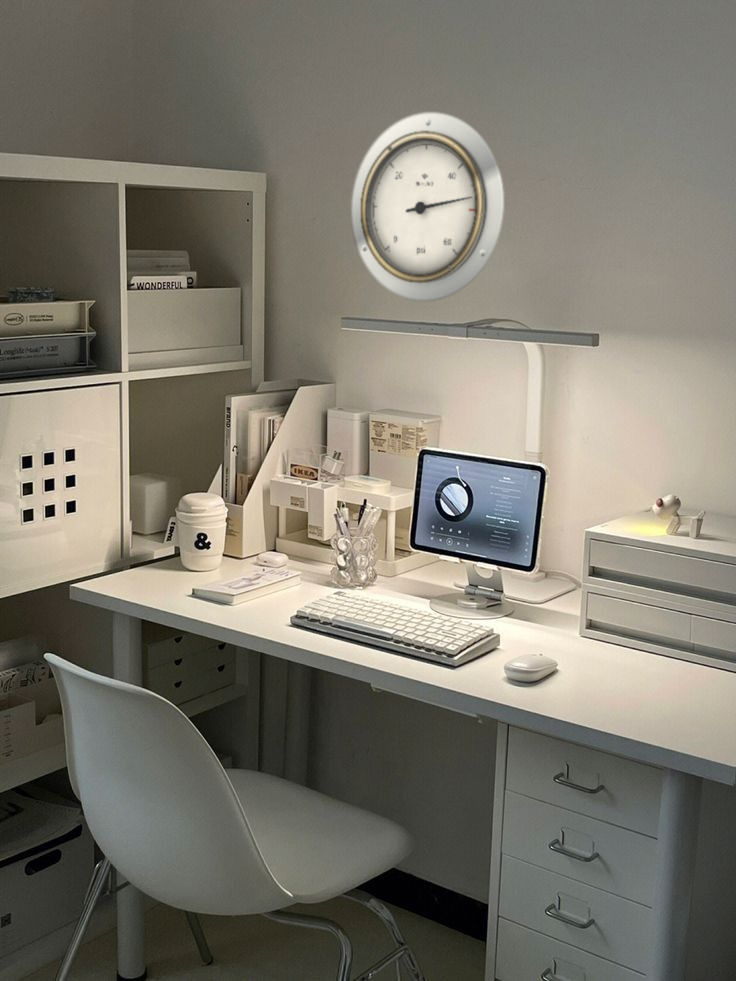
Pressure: 47.5 psi
